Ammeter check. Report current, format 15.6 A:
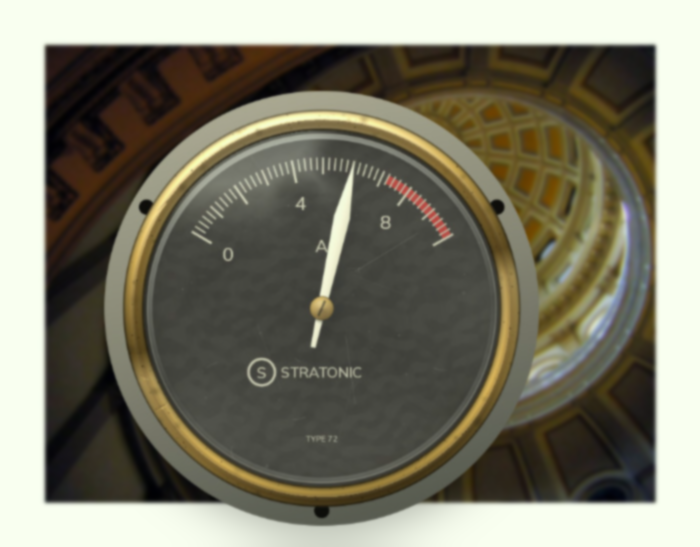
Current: 6 A
